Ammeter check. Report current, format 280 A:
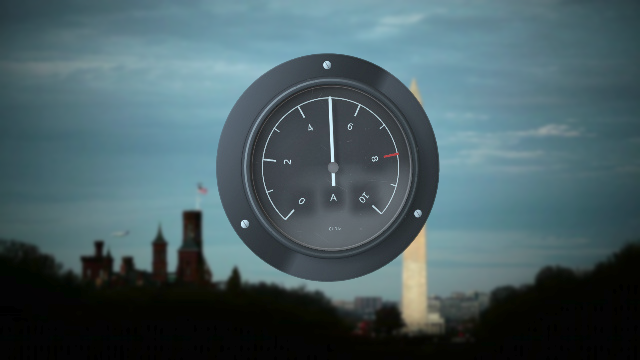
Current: 5 A
